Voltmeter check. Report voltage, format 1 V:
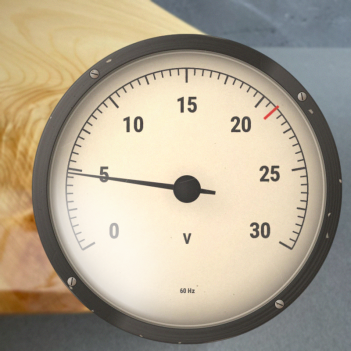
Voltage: 4.75 V
